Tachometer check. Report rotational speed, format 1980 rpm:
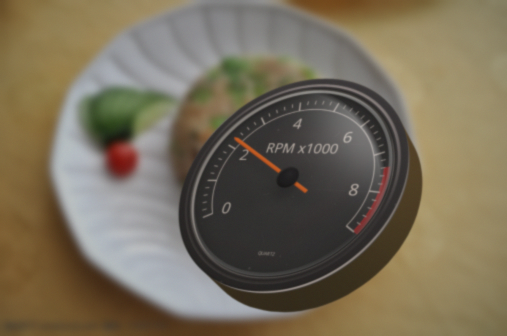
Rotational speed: 2200 rpm
